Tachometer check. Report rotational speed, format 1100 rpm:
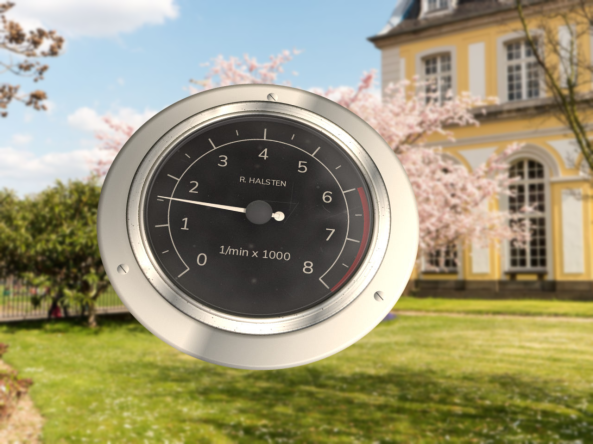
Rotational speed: 1500 rpm
